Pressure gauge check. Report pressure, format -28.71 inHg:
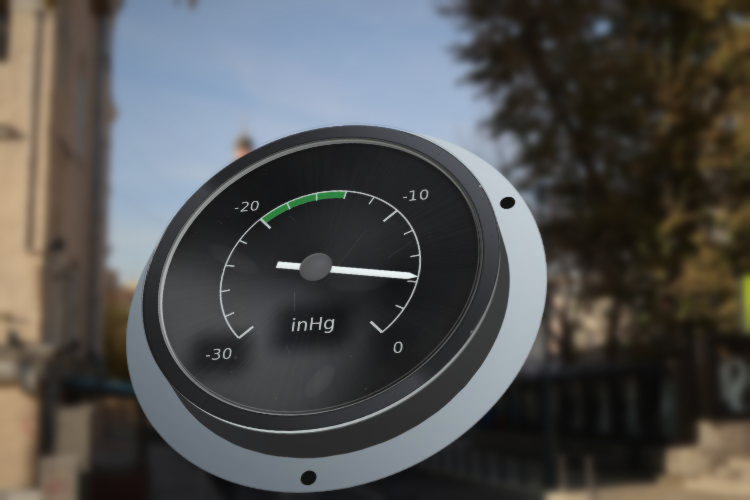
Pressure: -4 inHg
